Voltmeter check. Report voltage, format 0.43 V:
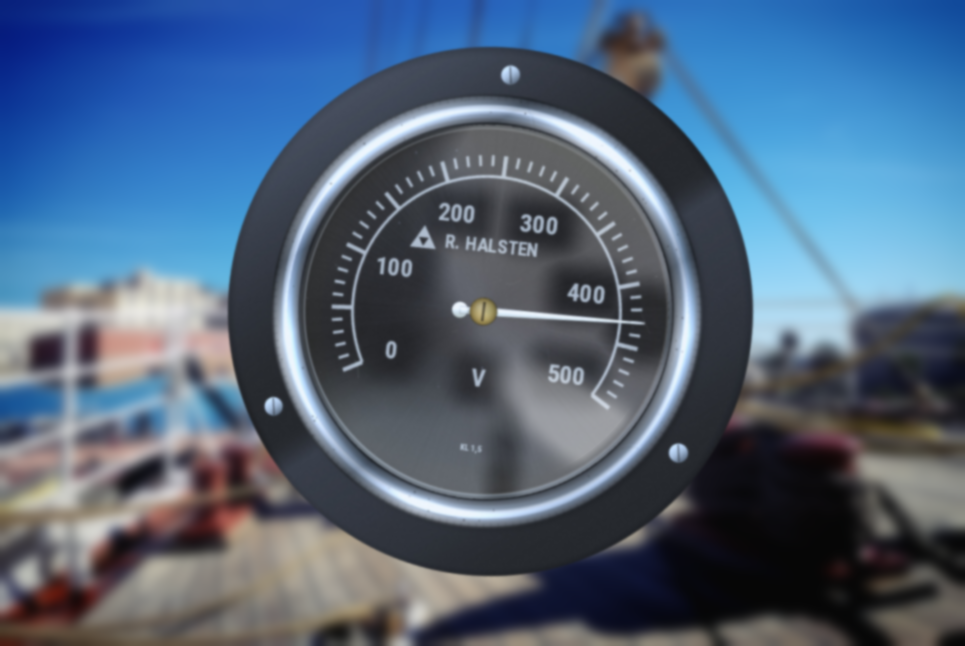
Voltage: 430 V
